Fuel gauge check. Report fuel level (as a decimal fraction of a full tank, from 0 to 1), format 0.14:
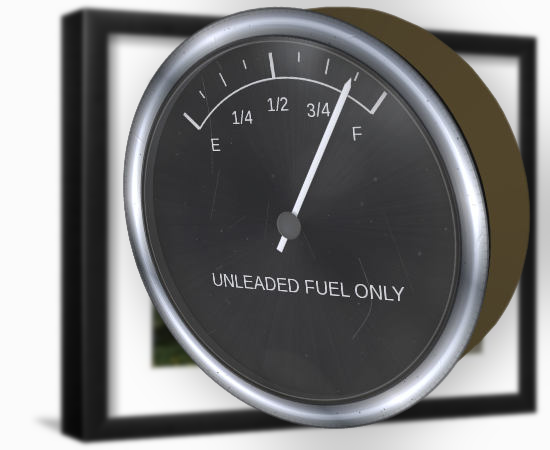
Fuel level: 0.875
